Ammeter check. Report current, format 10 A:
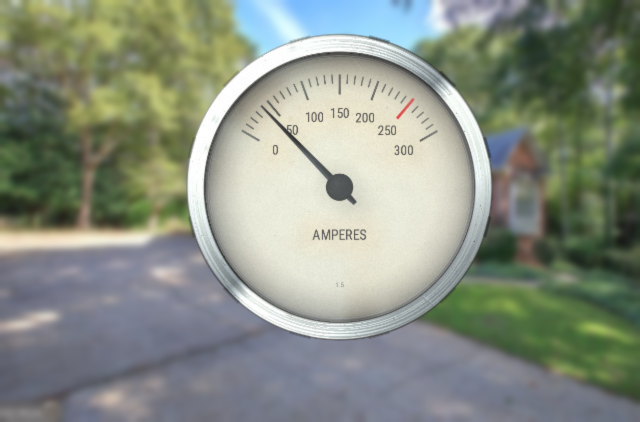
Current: 40 A
